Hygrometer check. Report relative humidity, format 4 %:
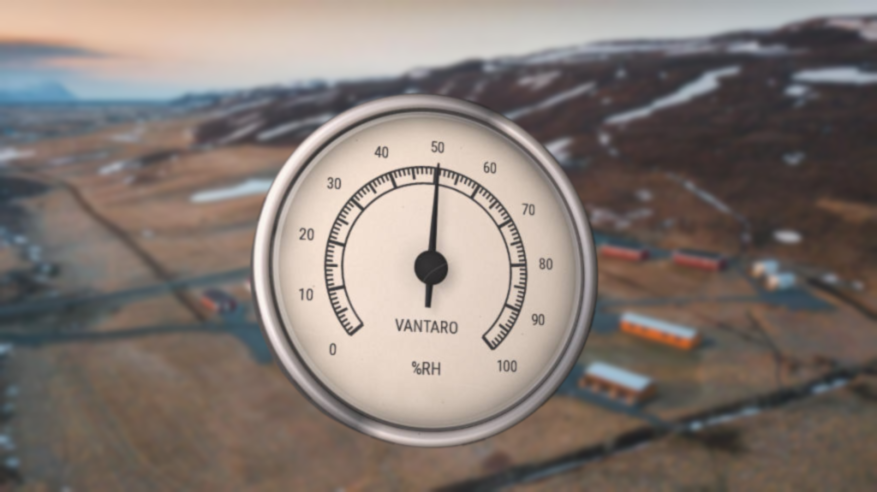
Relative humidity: 50 %
